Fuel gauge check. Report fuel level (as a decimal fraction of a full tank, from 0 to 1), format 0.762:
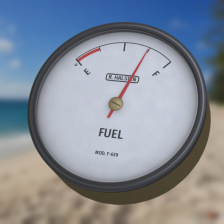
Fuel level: 0.75
